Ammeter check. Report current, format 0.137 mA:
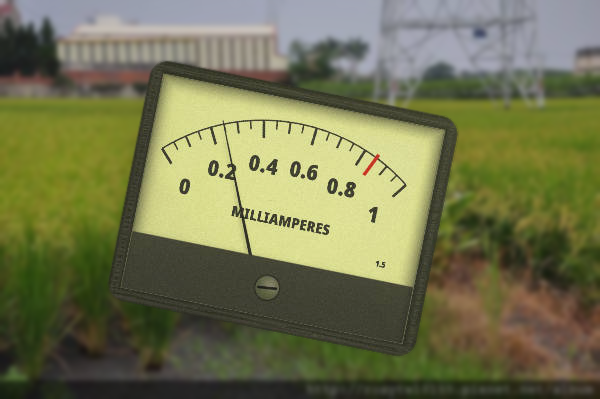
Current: 0.25 mA
